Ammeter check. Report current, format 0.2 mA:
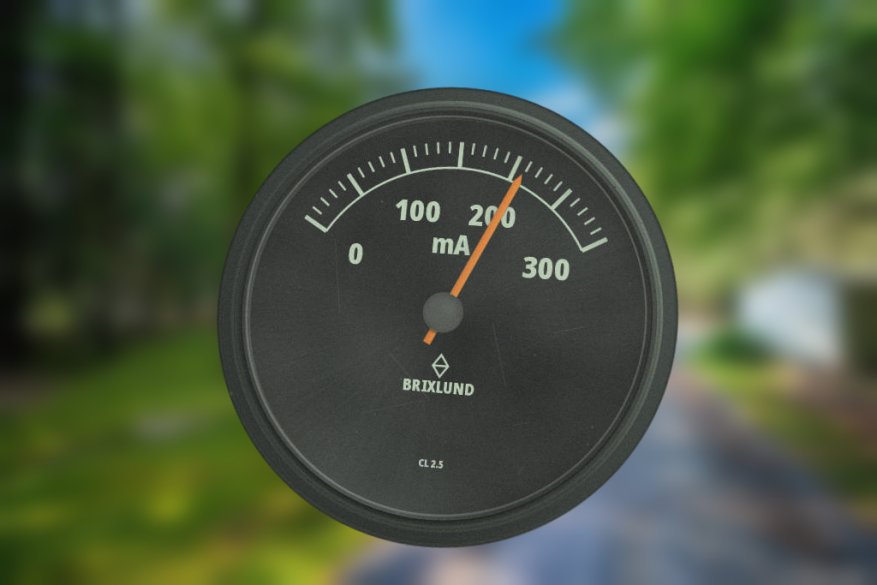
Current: 210 mA
